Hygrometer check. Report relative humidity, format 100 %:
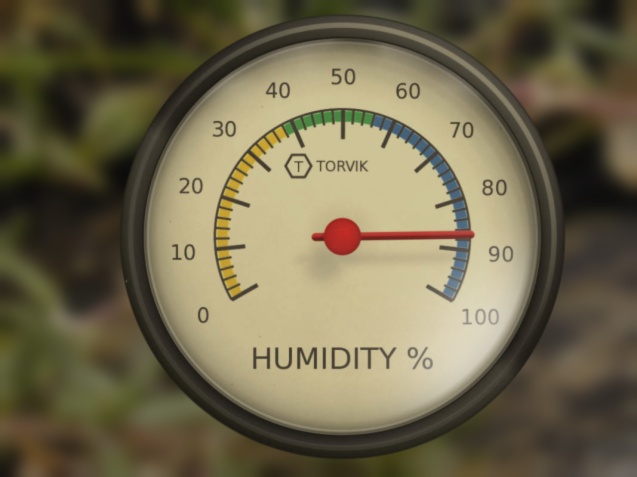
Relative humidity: 87 %
